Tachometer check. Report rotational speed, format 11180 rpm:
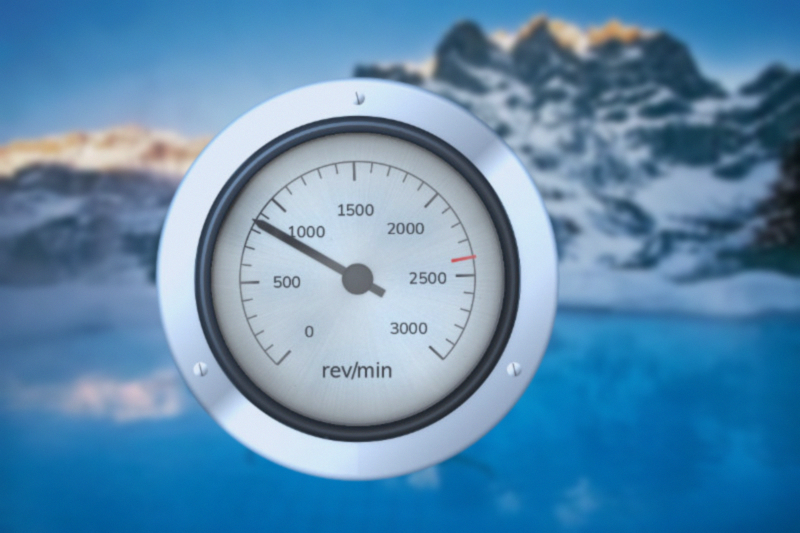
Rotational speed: 850 rpm
